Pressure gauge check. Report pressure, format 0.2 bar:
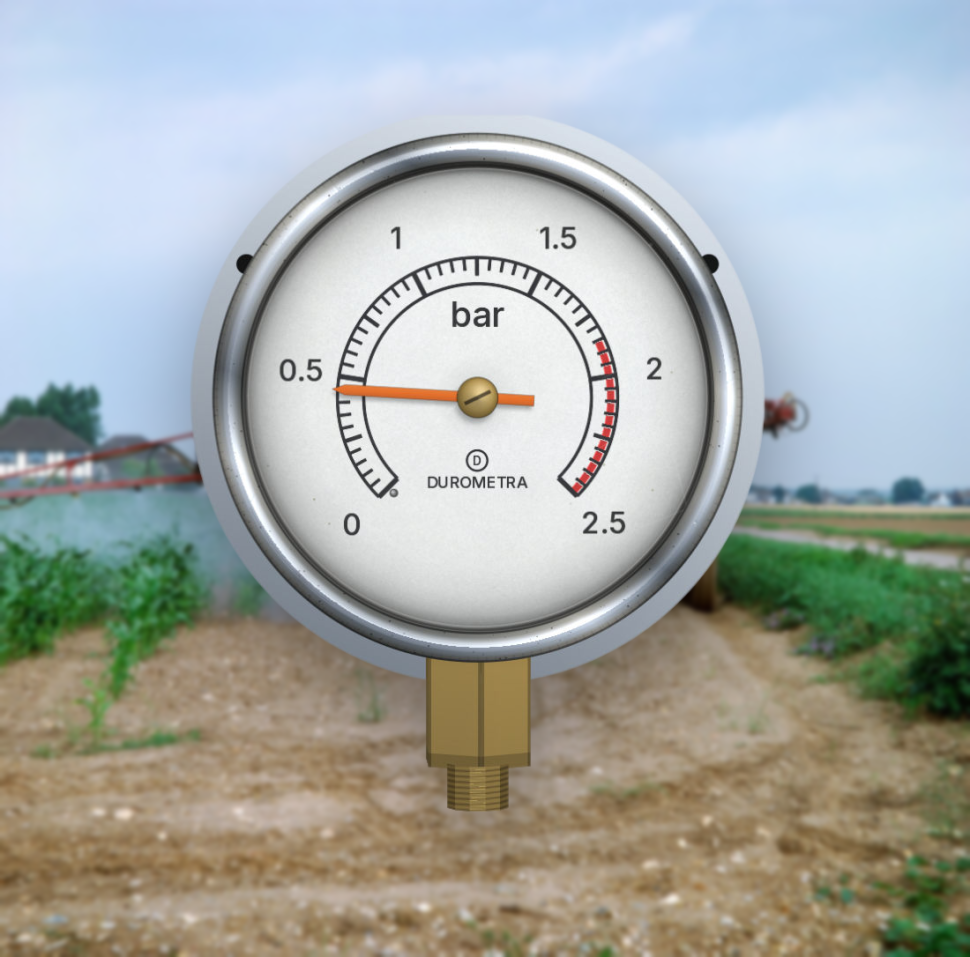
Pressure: 0.45 bar
